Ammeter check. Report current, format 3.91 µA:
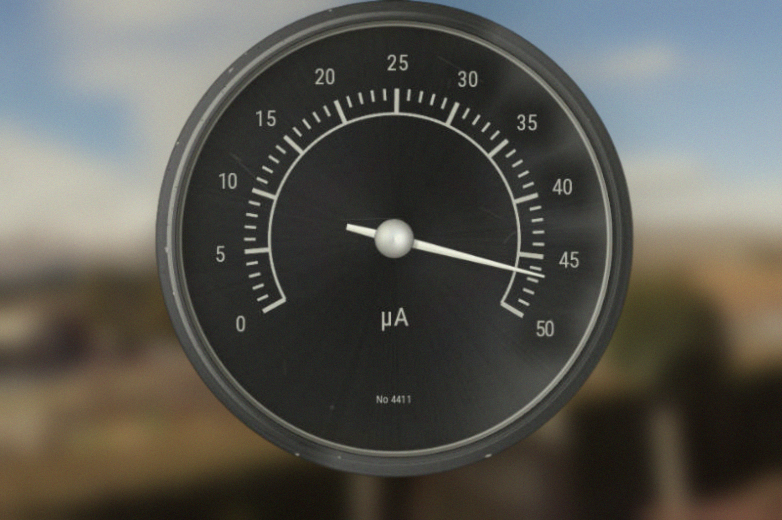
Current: 46.5 µA
